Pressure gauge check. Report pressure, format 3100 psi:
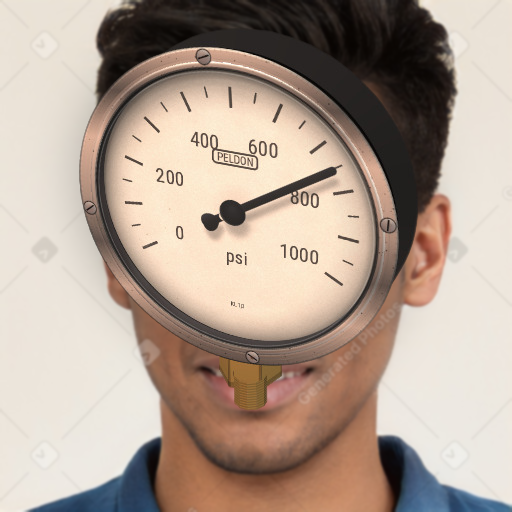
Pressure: 750 psi
